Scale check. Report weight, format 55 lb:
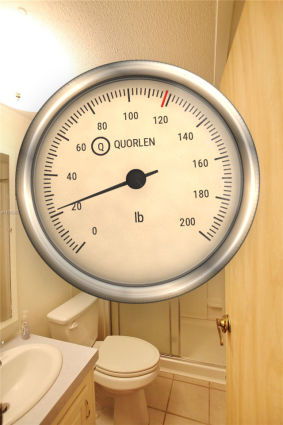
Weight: 22 lb
